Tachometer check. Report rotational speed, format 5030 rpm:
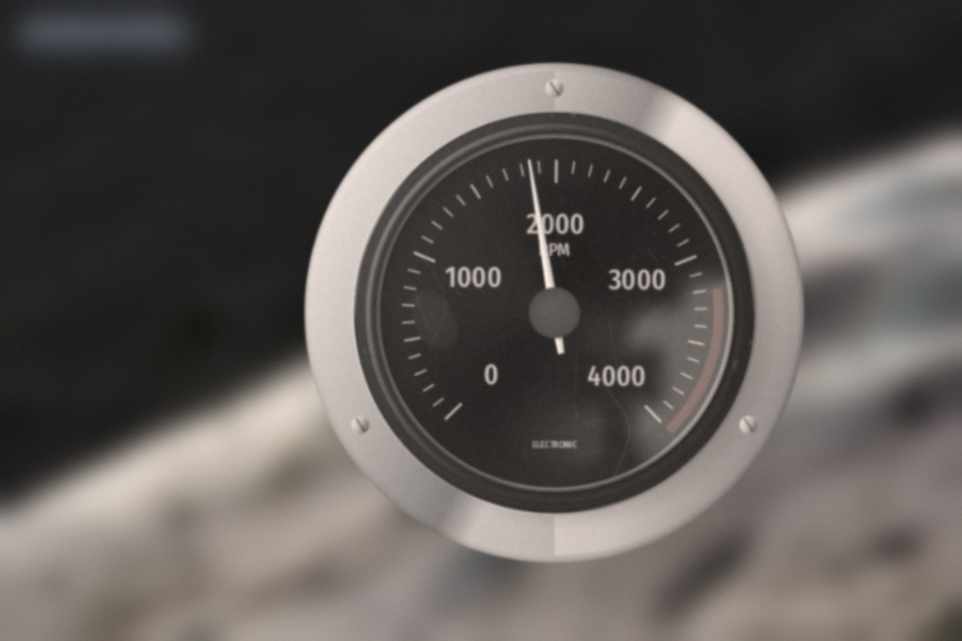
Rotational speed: 1850 rpm
